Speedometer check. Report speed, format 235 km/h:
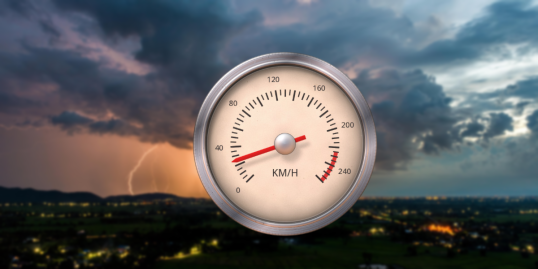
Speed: 25 km/h
